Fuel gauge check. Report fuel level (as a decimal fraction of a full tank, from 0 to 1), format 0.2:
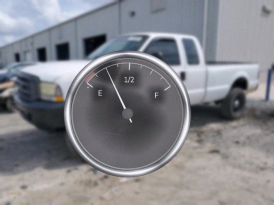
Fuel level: 0.25
